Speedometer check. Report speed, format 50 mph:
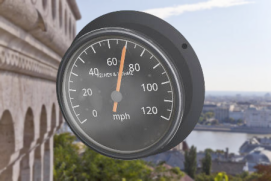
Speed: 70 mph
